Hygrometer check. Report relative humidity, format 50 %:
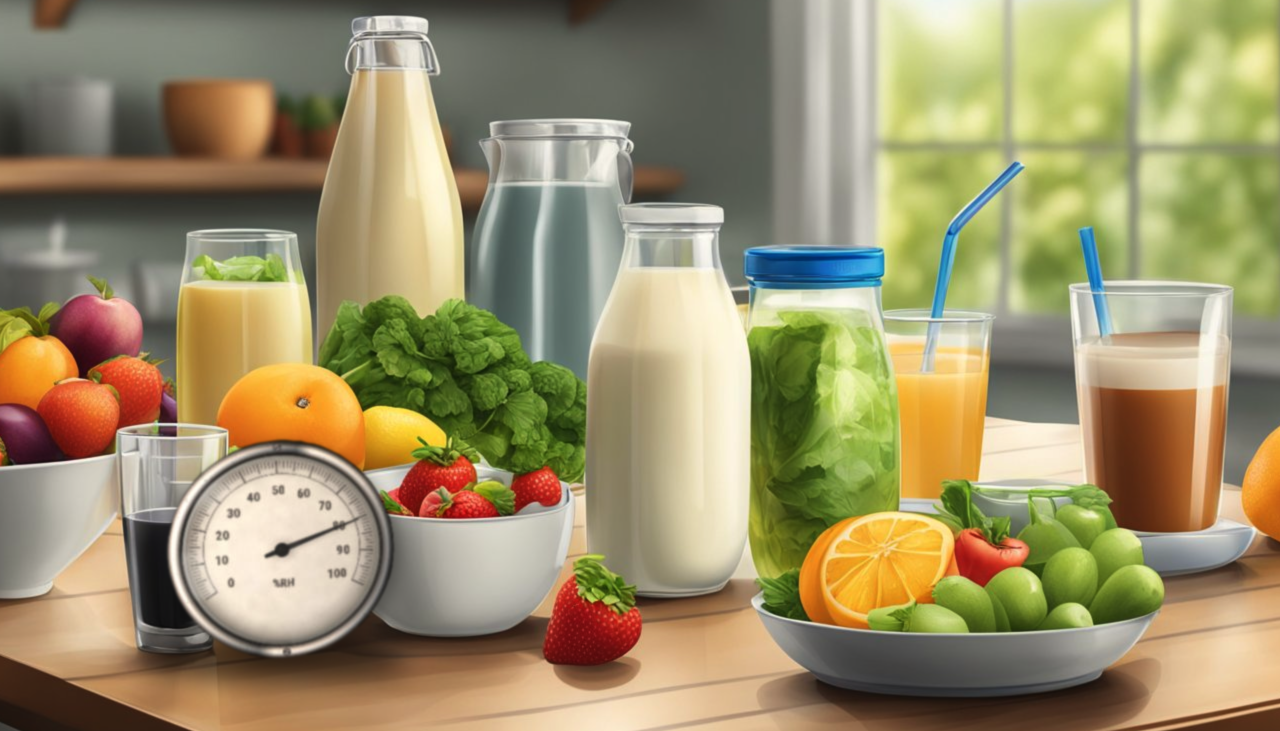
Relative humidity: 80 %
